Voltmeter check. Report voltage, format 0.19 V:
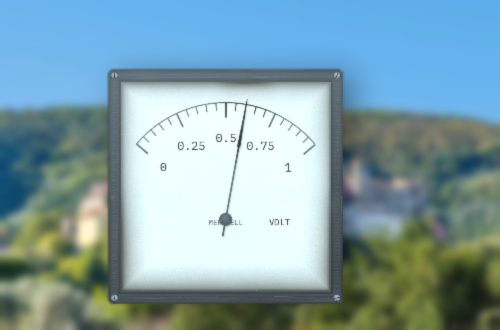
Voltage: 0.6 V
